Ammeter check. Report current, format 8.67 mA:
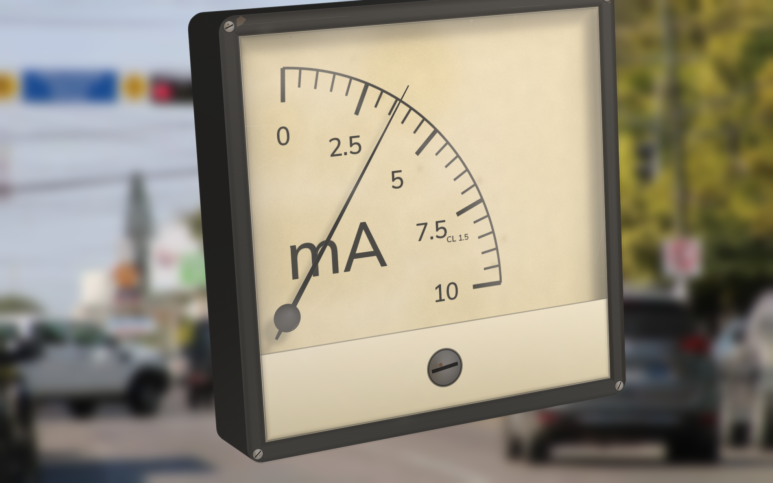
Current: 3.5 mA
